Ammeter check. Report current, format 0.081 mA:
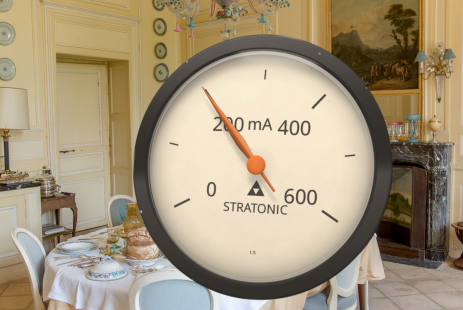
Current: 200 mA
